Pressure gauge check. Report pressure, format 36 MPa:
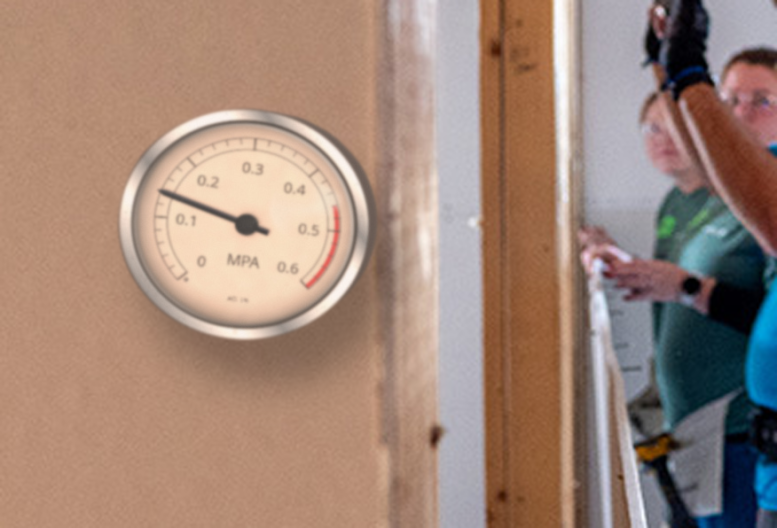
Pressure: 0.14 MPa
